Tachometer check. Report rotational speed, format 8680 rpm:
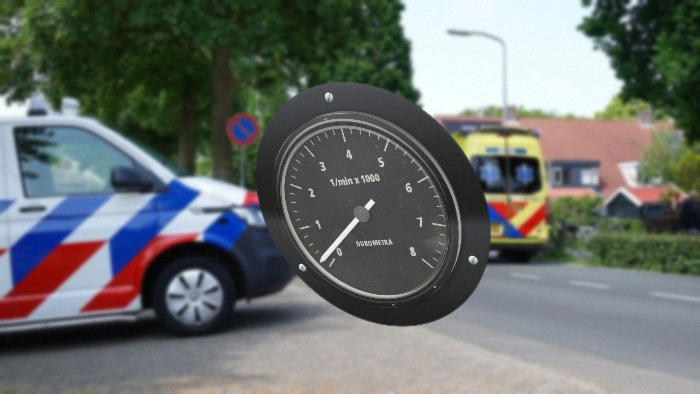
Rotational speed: 200 rpm
